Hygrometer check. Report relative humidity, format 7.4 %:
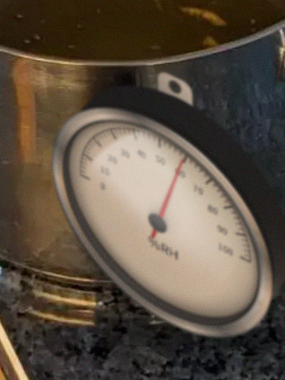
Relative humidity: 60 %
